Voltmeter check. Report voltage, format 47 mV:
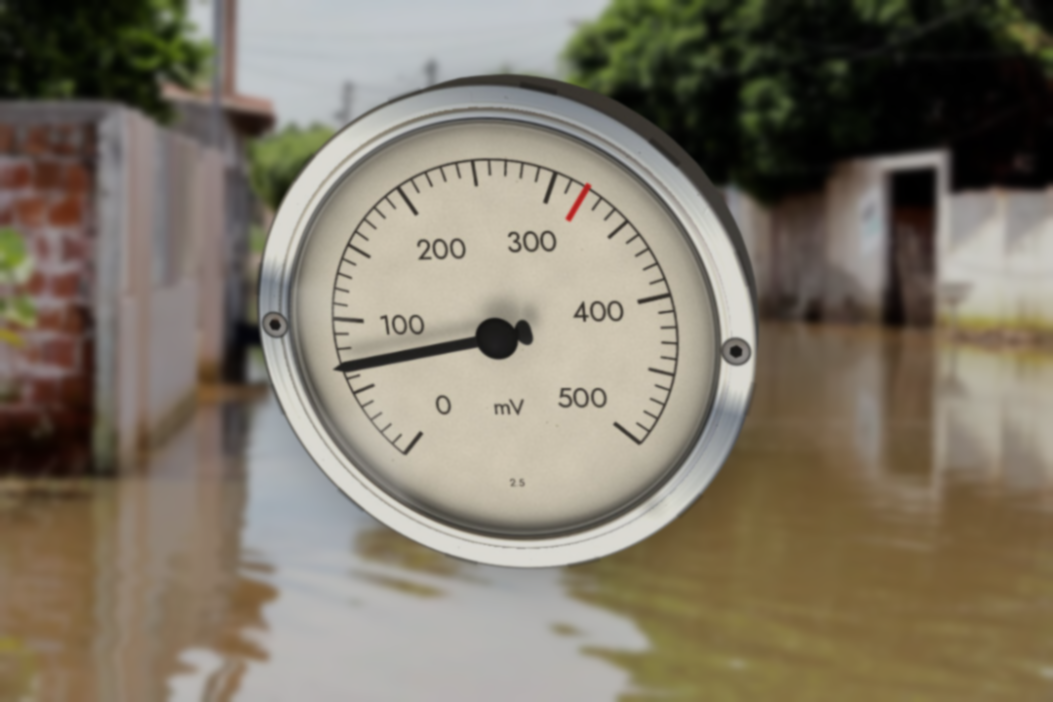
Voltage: 70 mV
